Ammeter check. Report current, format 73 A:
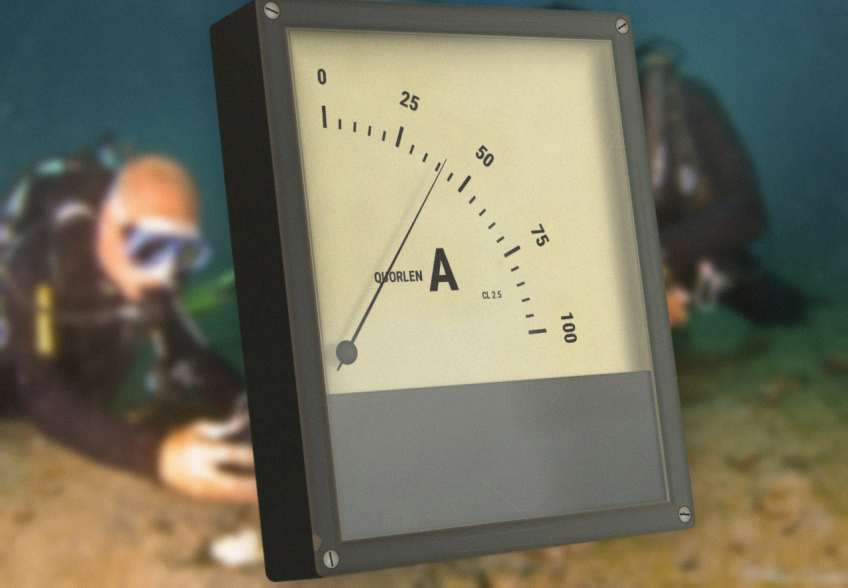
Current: 40 A
